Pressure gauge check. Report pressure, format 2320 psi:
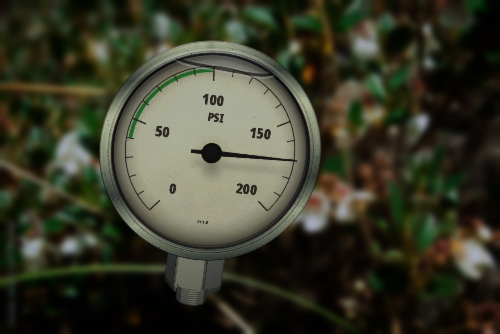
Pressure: 170 psi
